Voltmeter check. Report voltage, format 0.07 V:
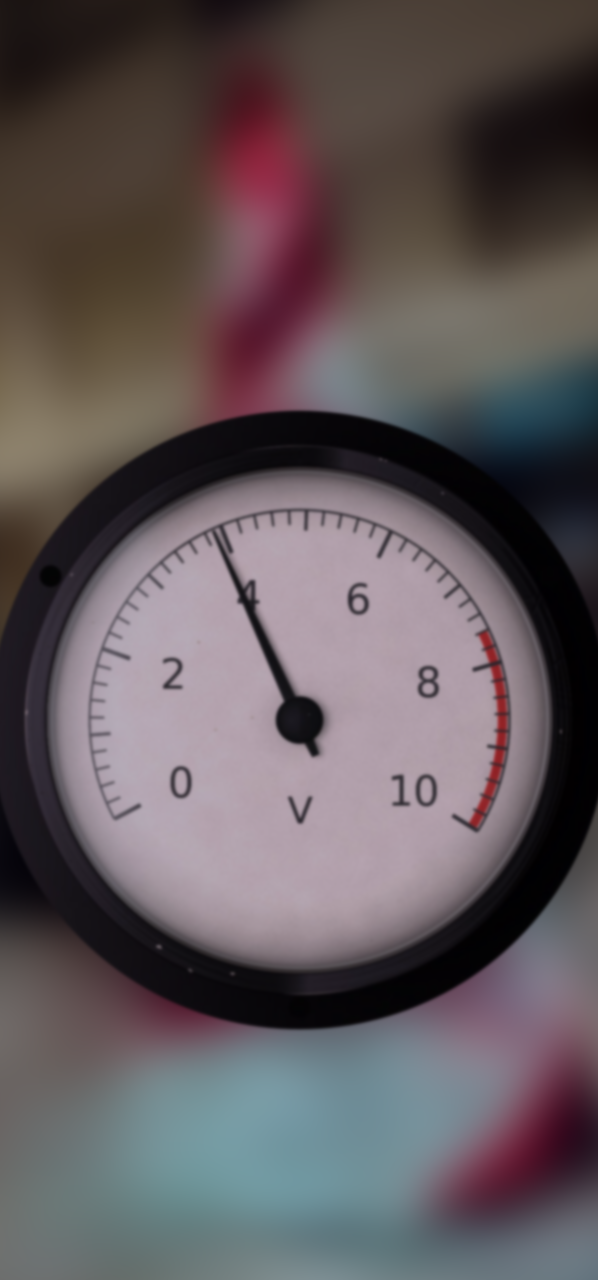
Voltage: 3.9 V
